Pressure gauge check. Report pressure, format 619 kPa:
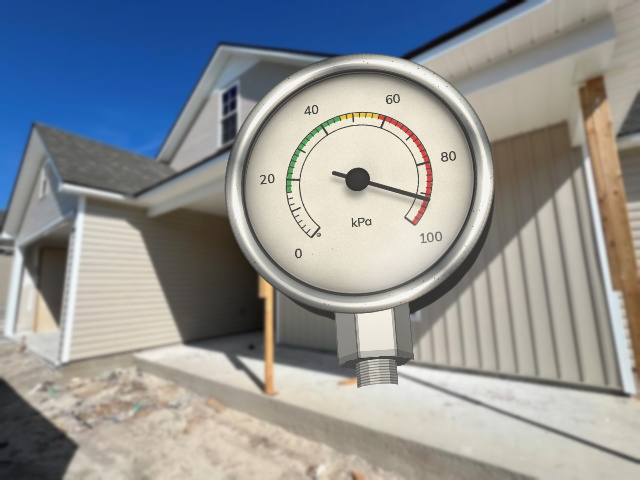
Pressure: 92 kPa
